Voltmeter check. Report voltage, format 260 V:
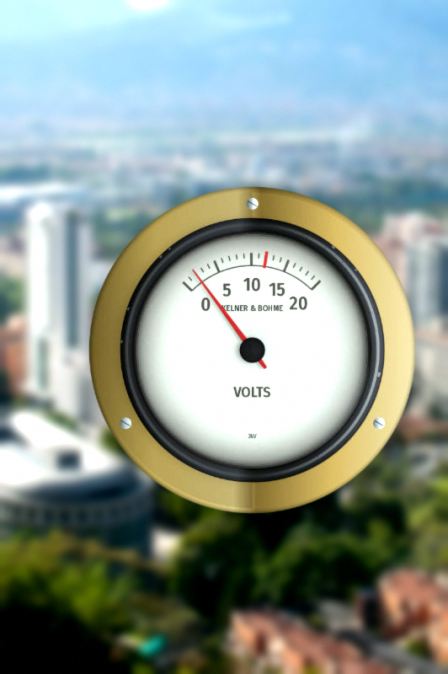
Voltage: 2 V
